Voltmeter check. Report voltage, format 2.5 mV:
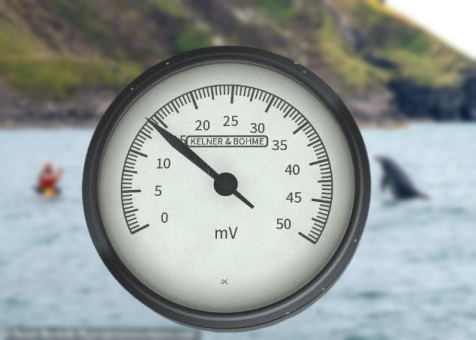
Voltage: 14 mV
